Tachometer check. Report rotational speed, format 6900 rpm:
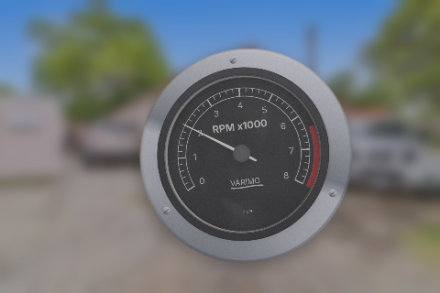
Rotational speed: 2000 rpm
